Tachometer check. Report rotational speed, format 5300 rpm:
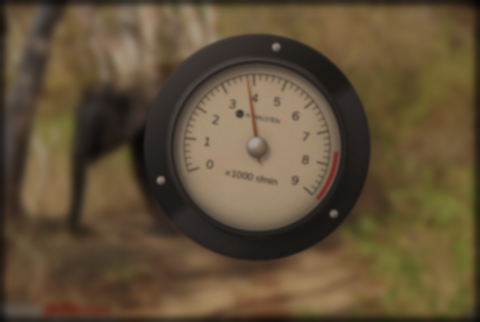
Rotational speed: 3800 rpm
